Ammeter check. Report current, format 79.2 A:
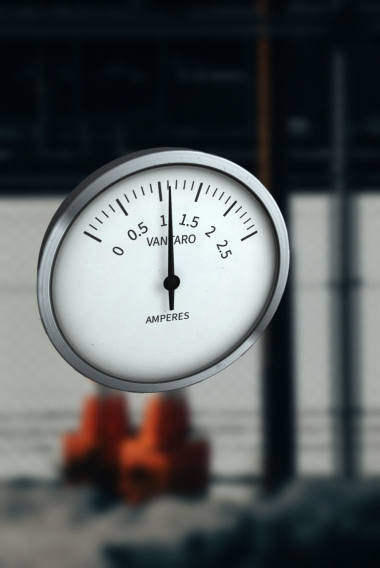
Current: 1.1 A
